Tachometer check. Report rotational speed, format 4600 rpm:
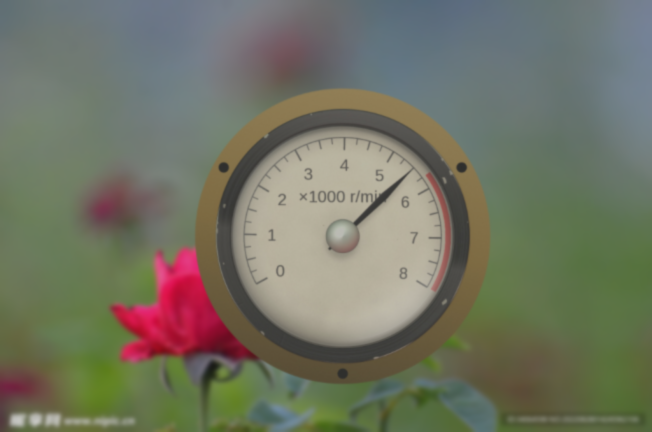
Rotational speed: 5500 rpm
